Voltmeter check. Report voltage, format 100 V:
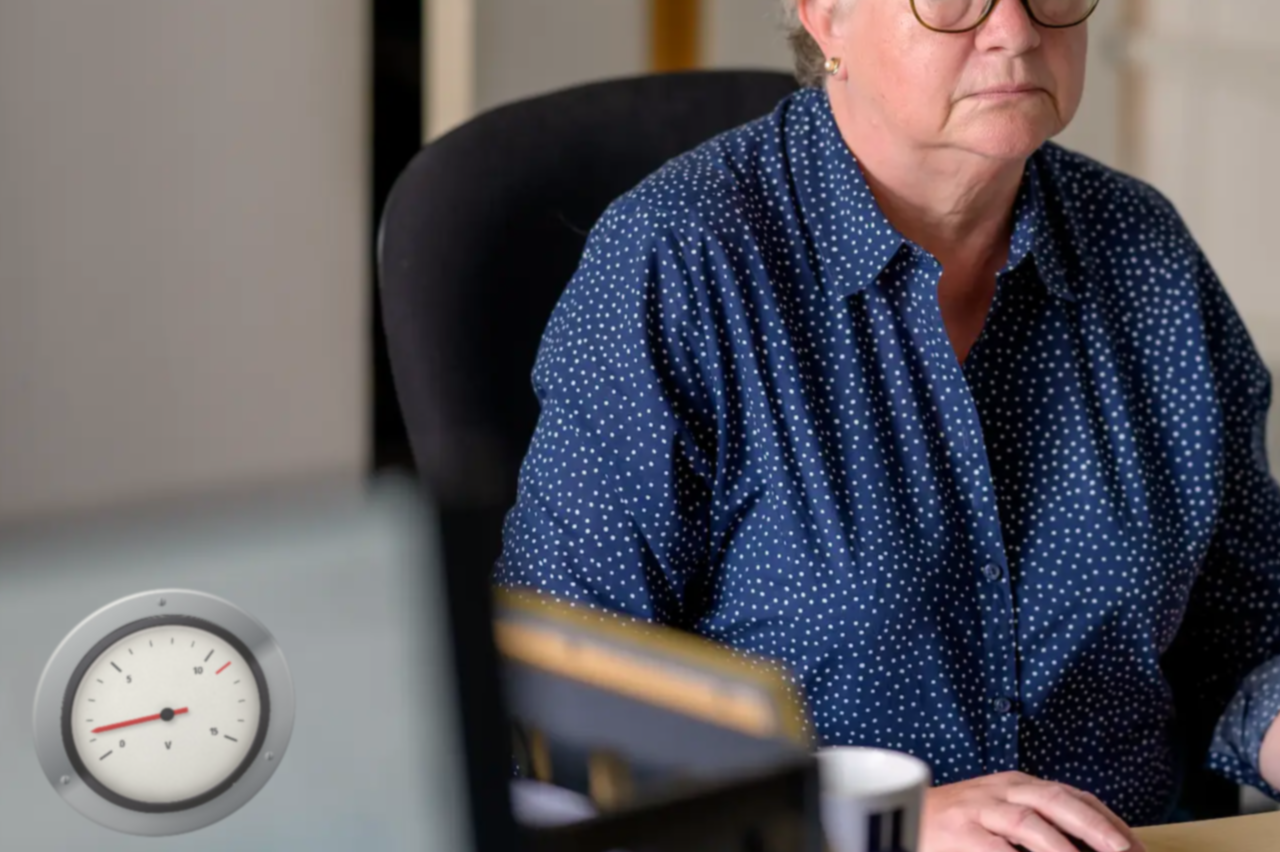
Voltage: 1.5 V
